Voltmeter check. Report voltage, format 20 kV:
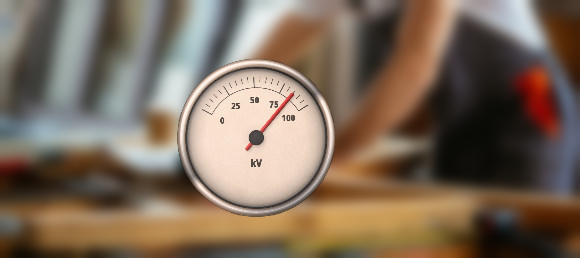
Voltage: 85 kV
